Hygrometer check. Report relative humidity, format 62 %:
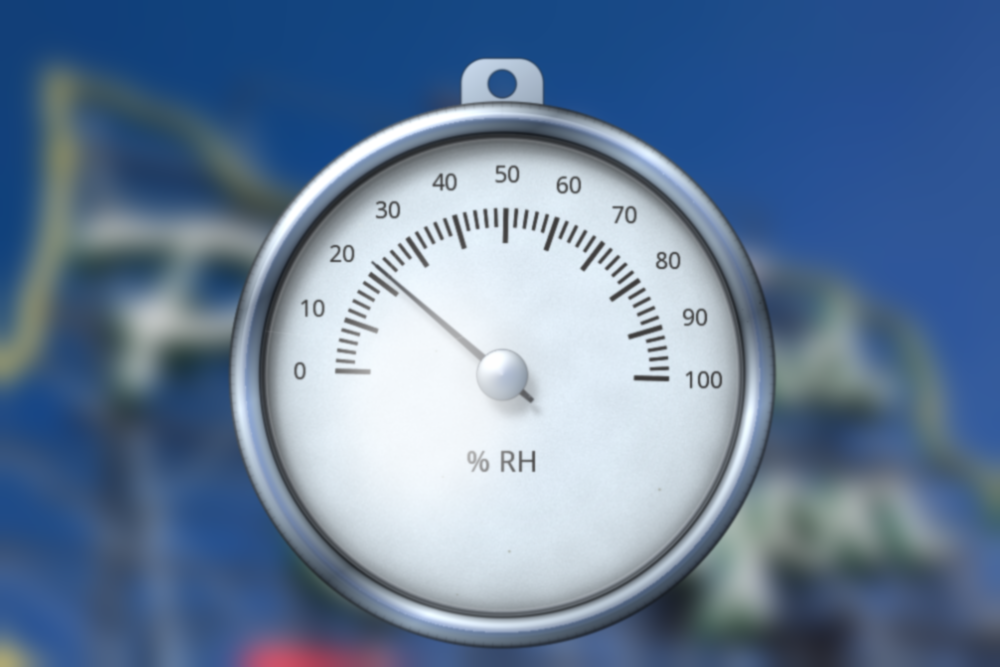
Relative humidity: 22 %
